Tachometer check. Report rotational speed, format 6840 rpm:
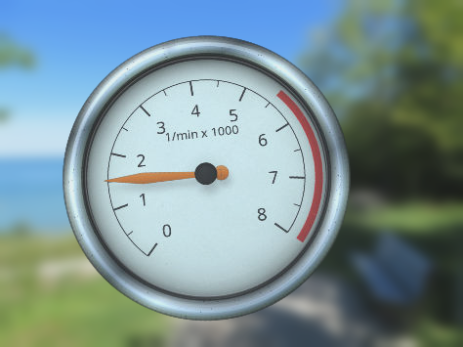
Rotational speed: 1500 rpm
